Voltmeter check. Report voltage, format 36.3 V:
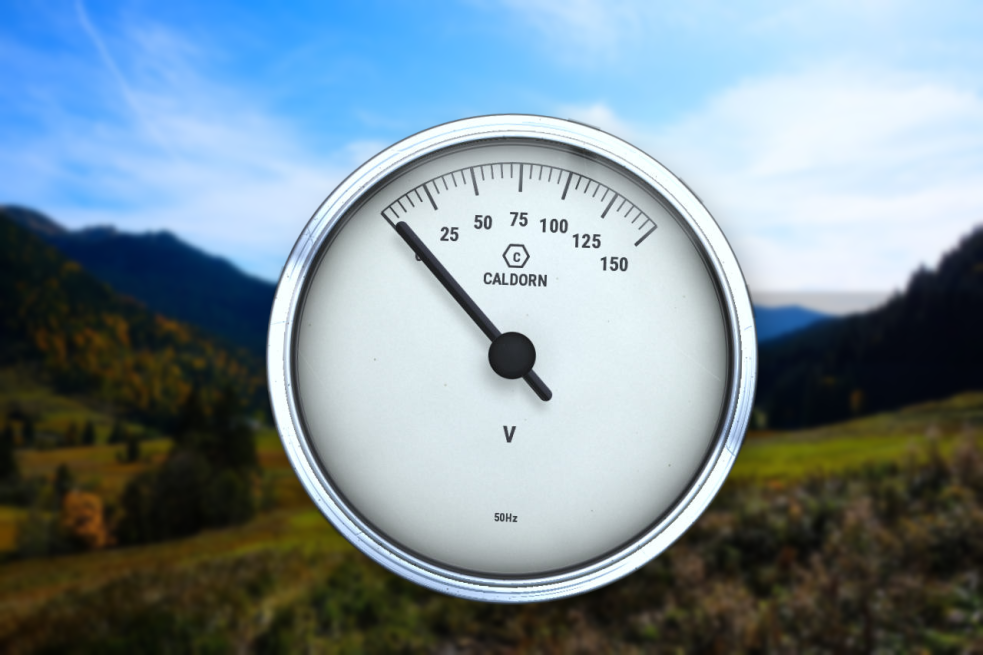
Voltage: 2.5 V
